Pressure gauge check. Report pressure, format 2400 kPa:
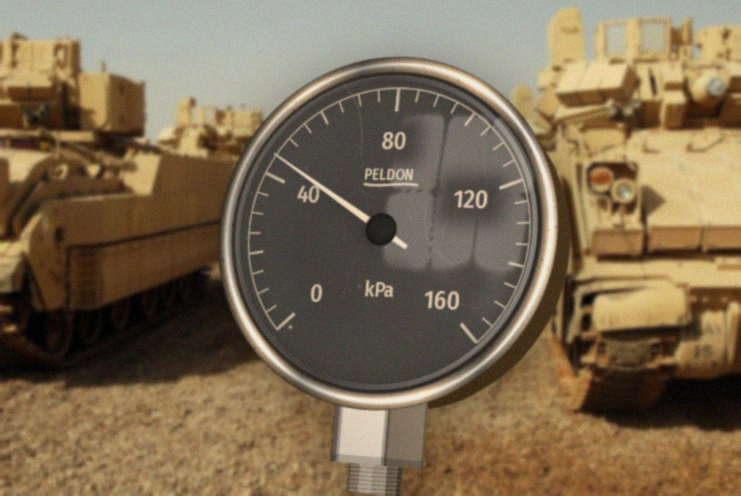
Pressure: 45 kPa
